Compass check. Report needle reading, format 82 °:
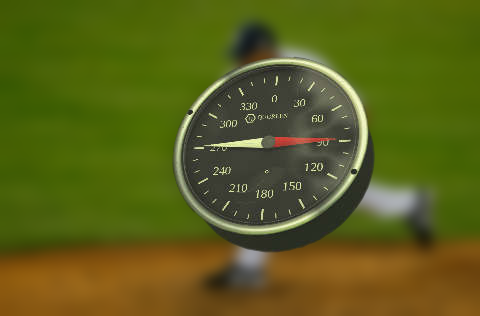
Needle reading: 90 °
